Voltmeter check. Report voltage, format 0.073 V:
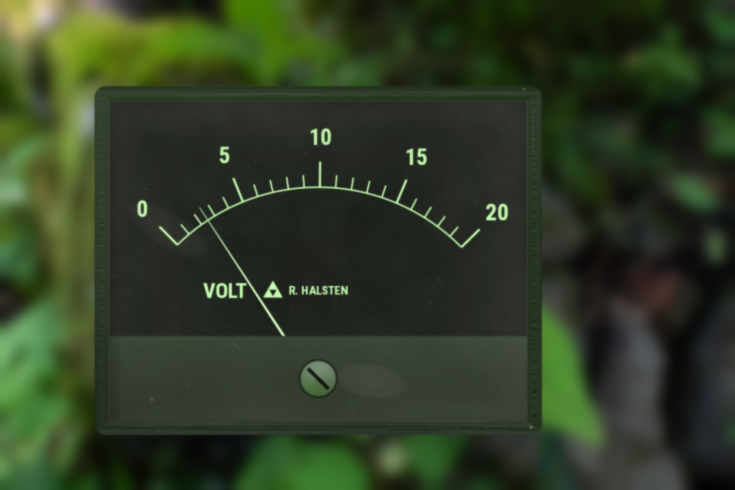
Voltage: 2.5 V
